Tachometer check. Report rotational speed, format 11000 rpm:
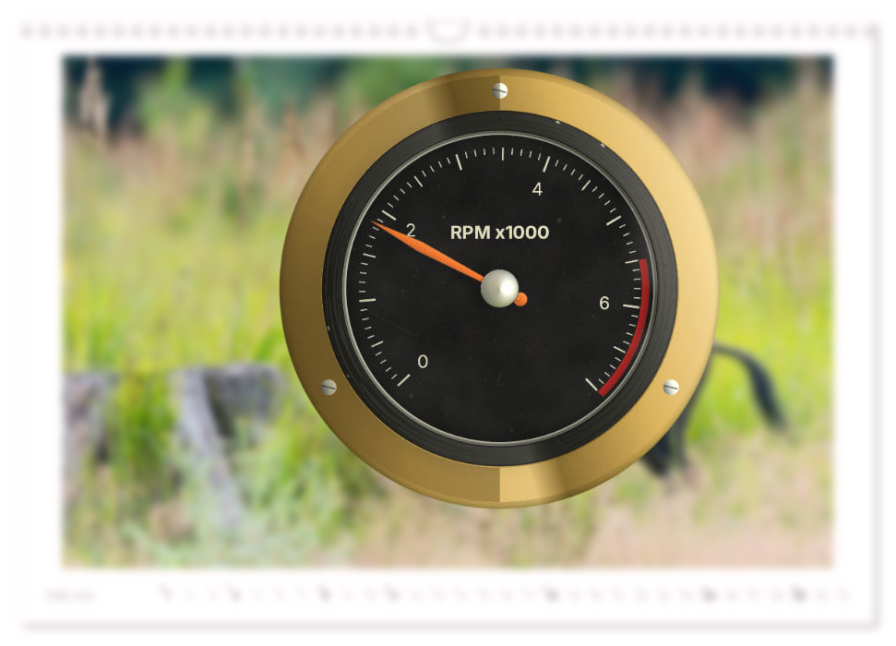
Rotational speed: 1850 rpm
